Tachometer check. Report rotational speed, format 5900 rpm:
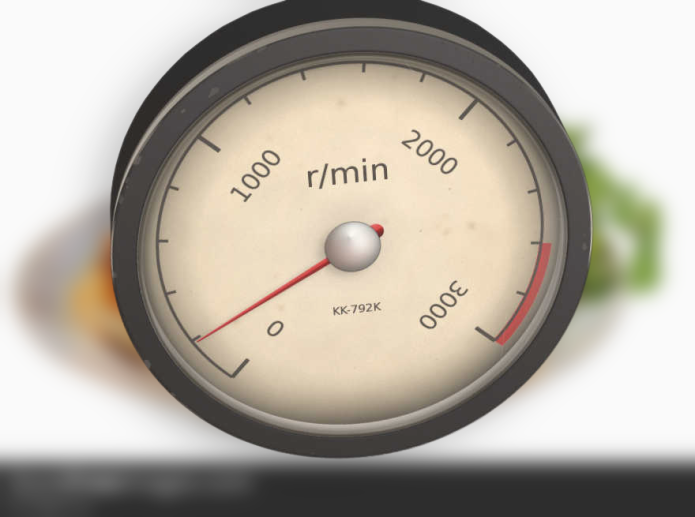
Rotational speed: 200 rpm
